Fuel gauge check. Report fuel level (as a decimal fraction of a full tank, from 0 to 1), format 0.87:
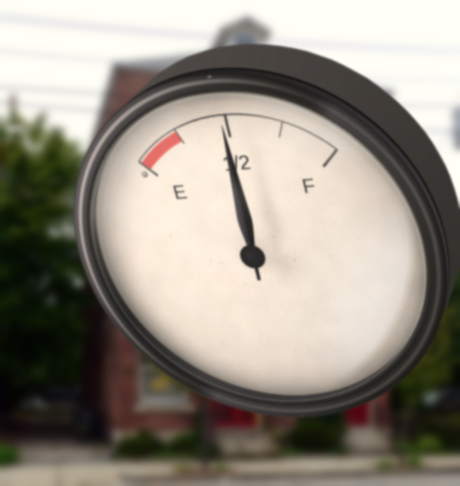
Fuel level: 0.5
